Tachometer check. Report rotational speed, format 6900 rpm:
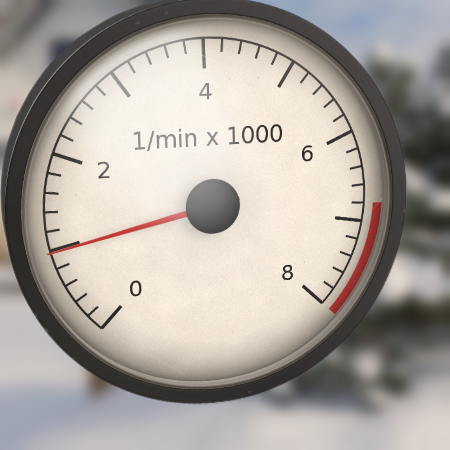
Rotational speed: 1000 rpm
